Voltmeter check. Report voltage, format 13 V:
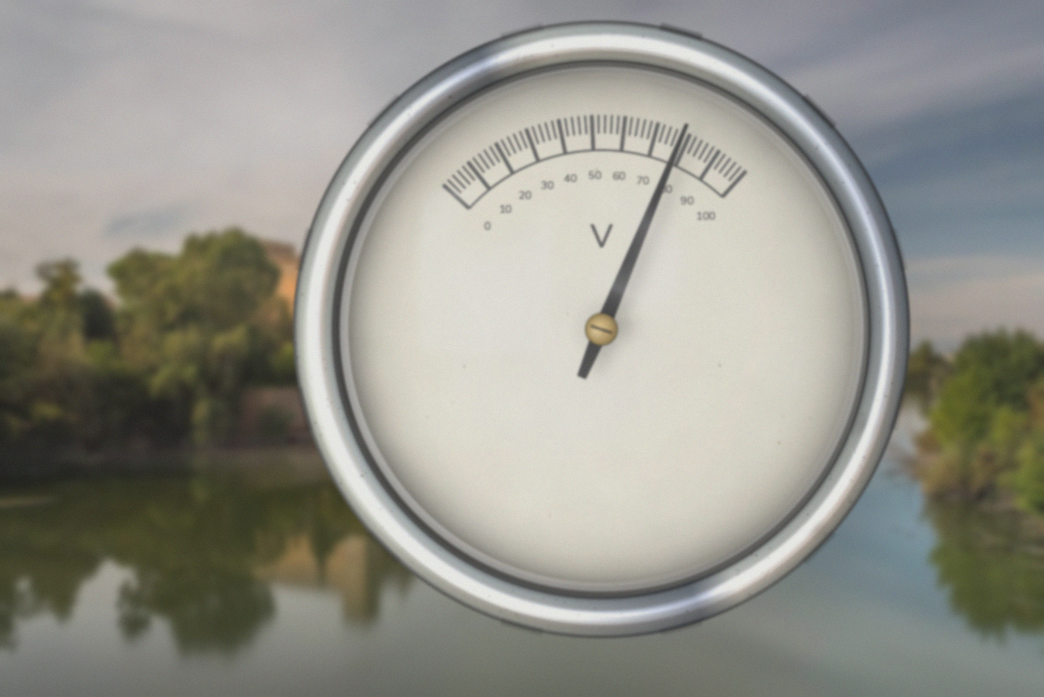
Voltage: 78 V
